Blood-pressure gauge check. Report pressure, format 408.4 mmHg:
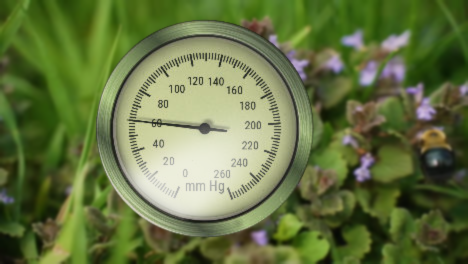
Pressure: 60 mmHg
